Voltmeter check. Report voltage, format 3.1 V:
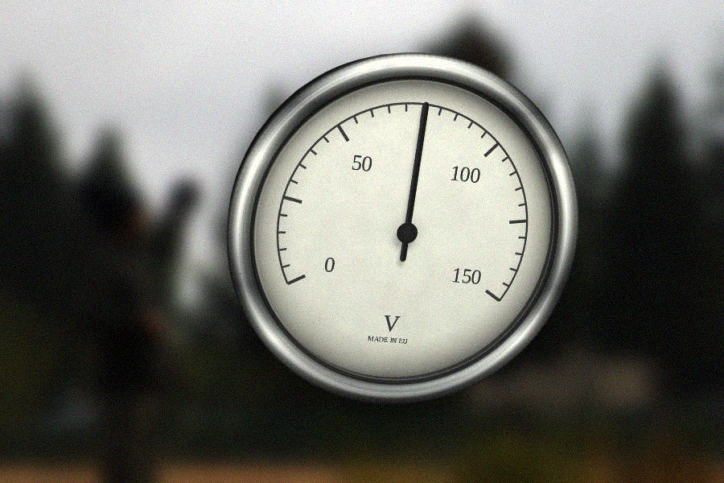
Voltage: 75 V
